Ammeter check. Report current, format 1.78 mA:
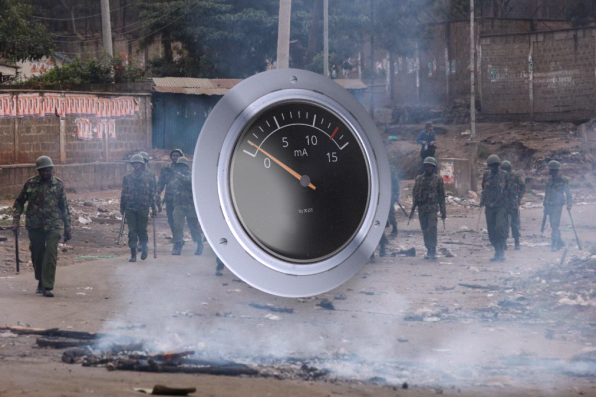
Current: 1 mA
